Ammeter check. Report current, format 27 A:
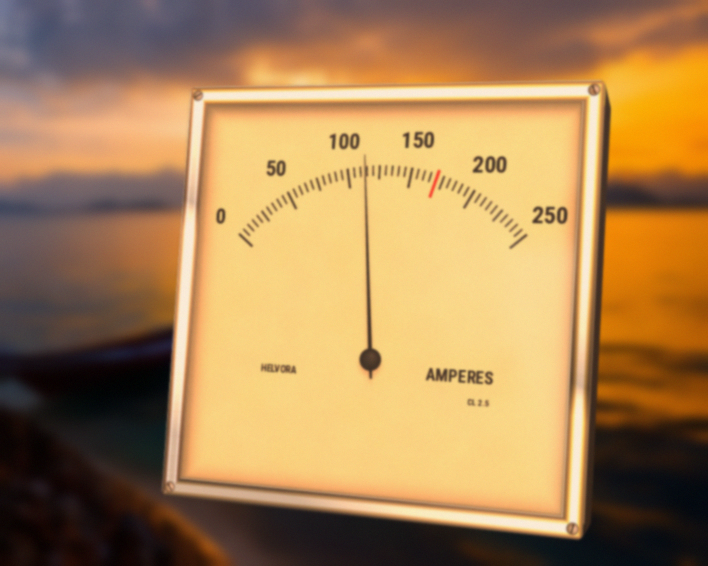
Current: 115 A
